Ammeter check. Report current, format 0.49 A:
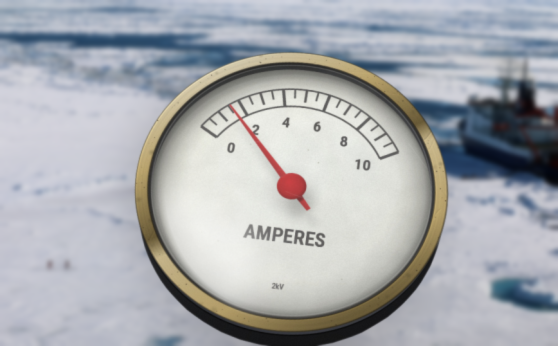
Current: 1.5 A
